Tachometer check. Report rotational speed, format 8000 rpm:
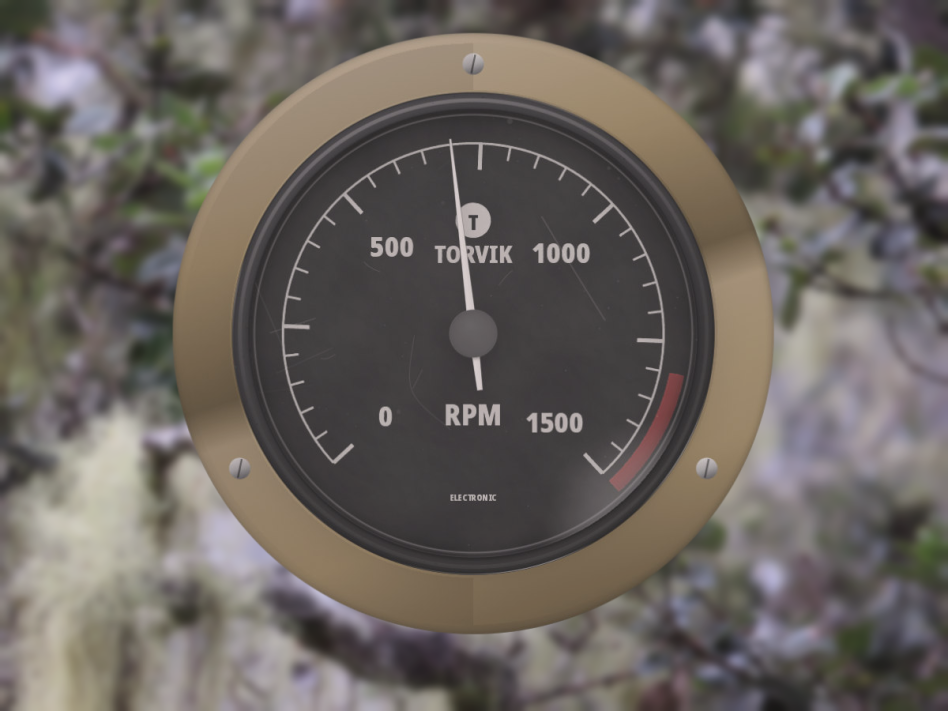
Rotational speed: 700 rpm
